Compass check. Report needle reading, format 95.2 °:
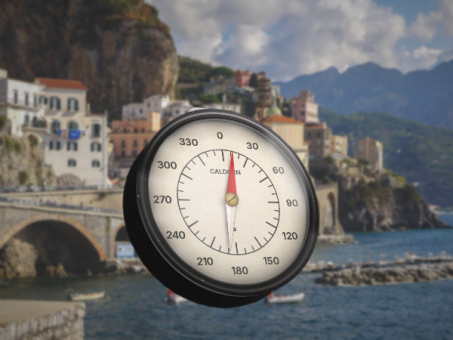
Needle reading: 10 °
